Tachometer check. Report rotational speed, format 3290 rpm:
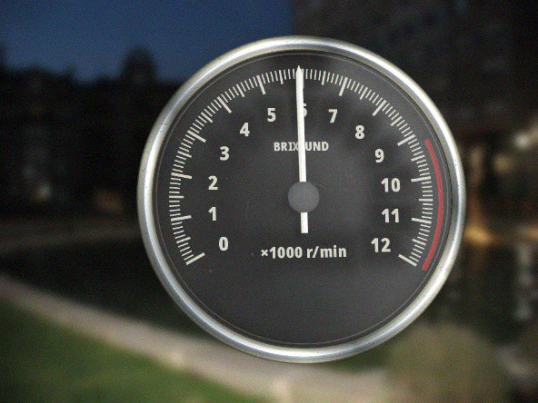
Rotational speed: 5900 rpm
